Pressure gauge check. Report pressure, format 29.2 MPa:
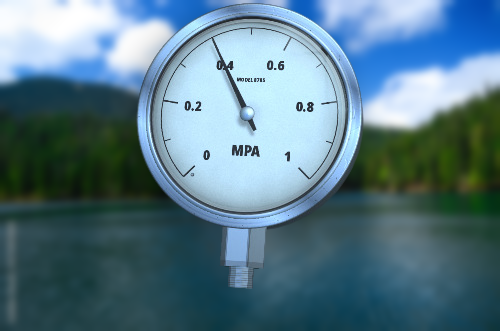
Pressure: 0.4 MPa
